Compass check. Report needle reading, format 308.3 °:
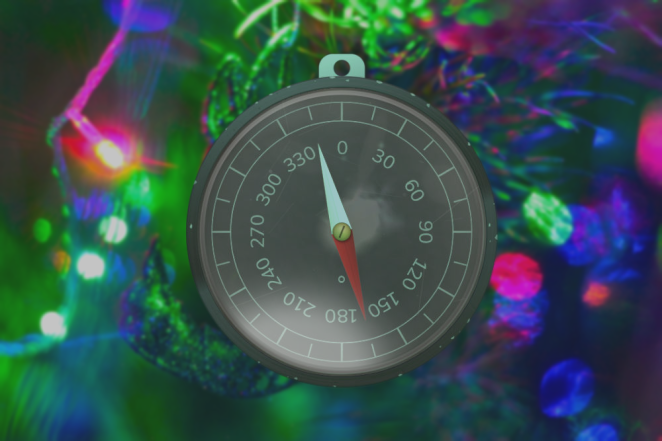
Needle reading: 165 °
